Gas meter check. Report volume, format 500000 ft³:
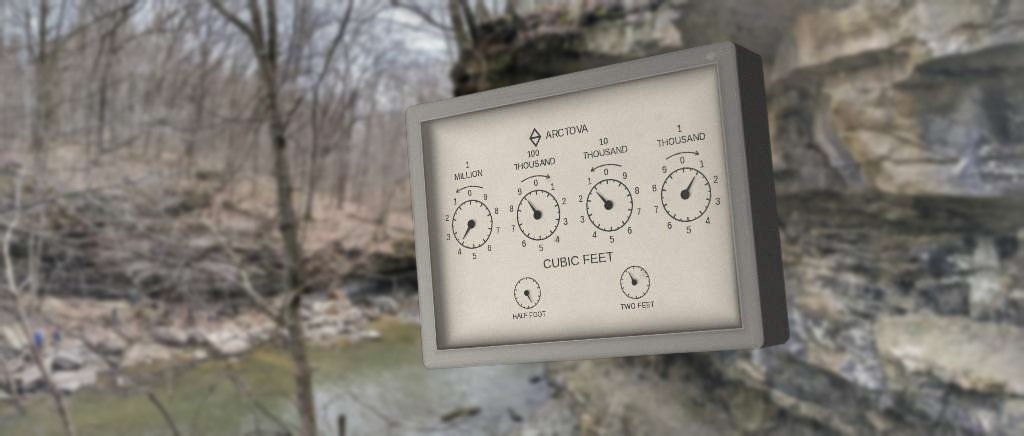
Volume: 391100 ft³
